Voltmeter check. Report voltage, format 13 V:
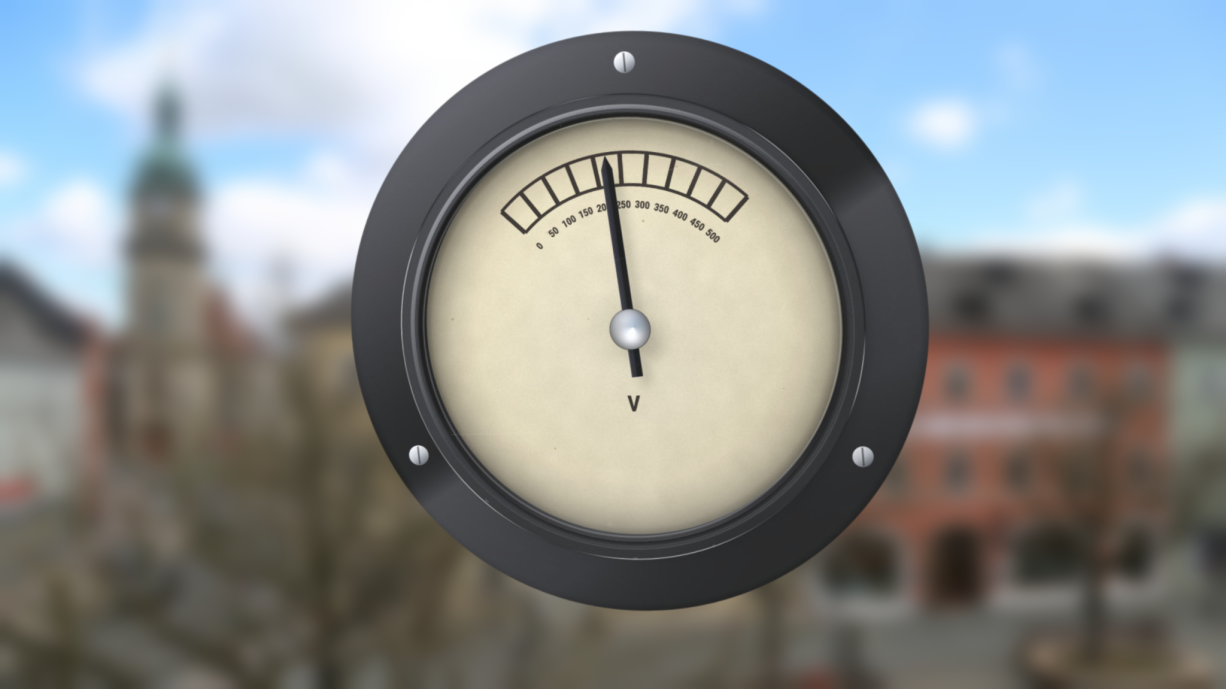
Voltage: 225 V
